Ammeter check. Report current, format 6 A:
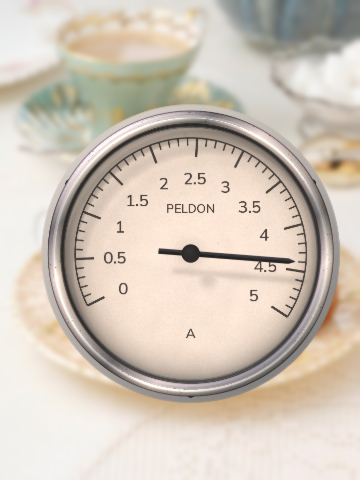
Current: 4.4 A
